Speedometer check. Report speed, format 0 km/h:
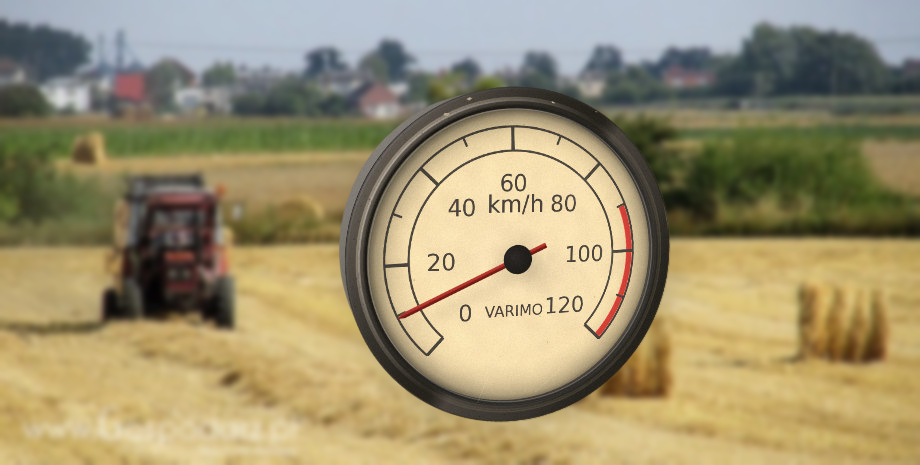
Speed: 10 km/h
